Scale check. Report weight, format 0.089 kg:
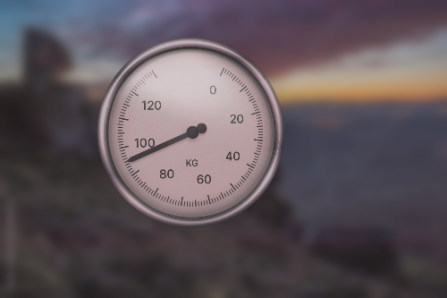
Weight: 95 kg
